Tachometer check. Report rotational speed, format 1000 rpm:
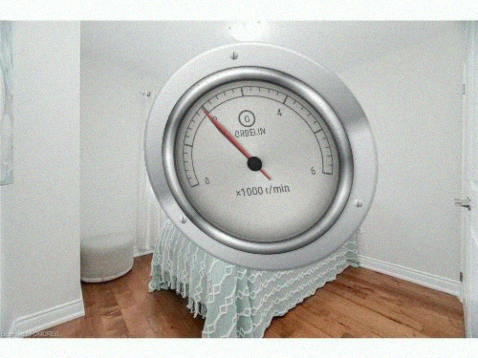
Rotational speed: 2000 rpm
